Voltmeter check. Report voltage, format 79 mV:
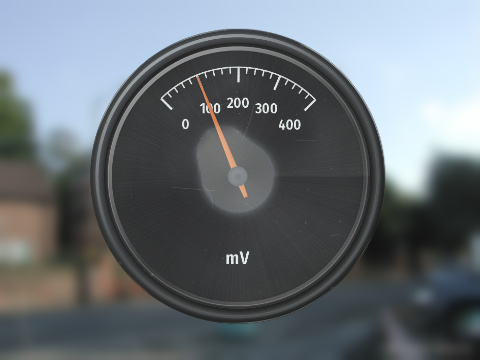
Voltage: 100 mV
